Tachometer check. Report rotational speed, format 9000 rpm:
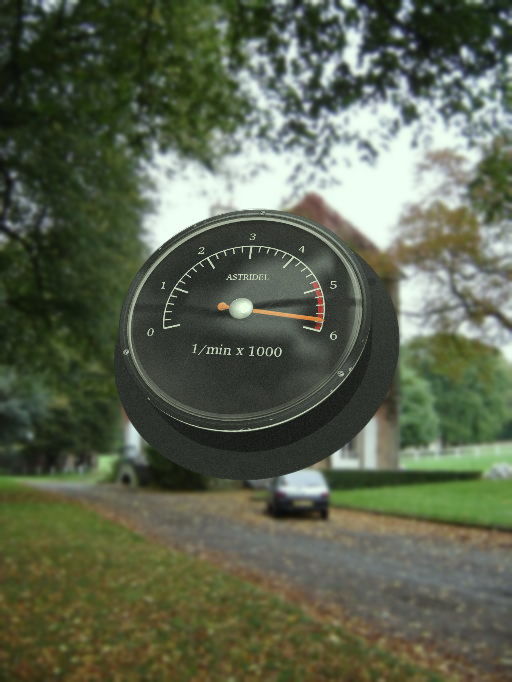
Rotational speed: 5800 rpm
